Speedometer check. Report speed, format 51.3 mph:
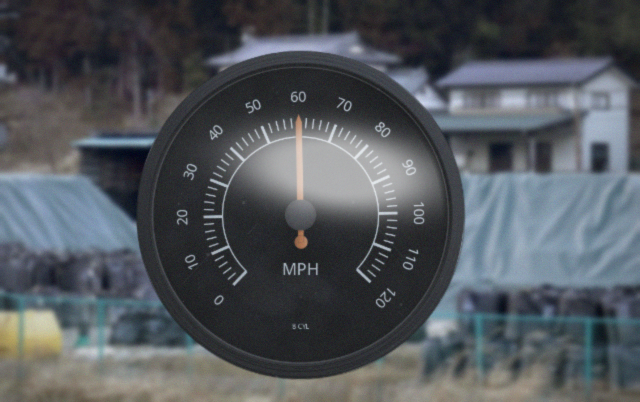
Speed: 60 mph
